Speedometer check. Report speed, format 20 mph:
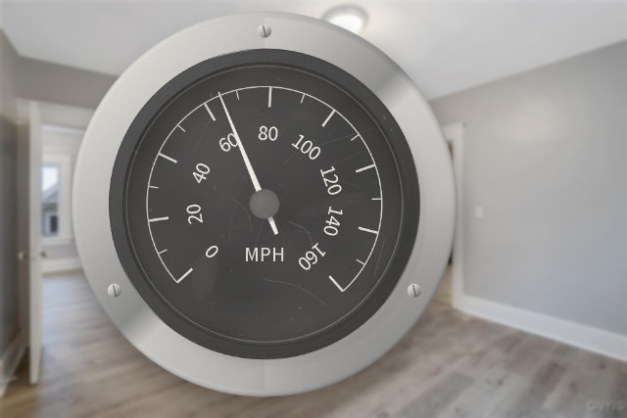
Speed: 65 mph
